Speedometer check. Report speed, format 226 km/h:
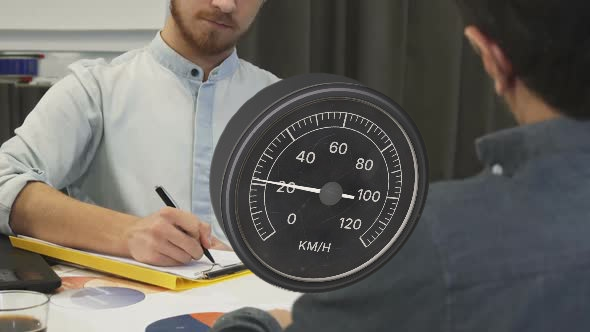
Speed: 22 km/h
